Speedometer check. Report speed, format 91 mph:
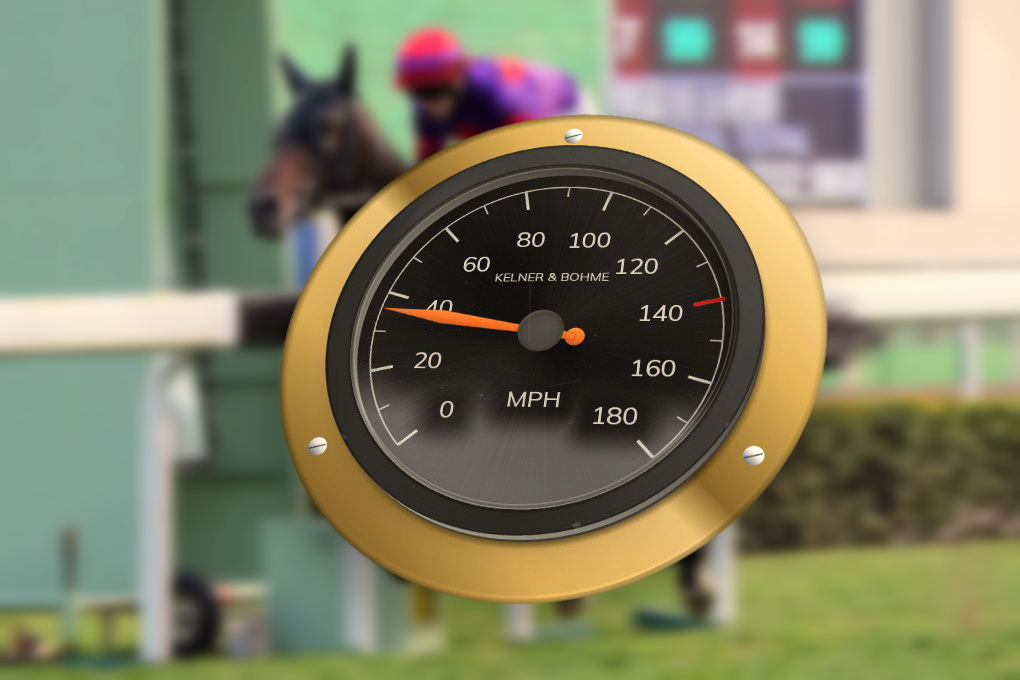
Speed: 35 mph
